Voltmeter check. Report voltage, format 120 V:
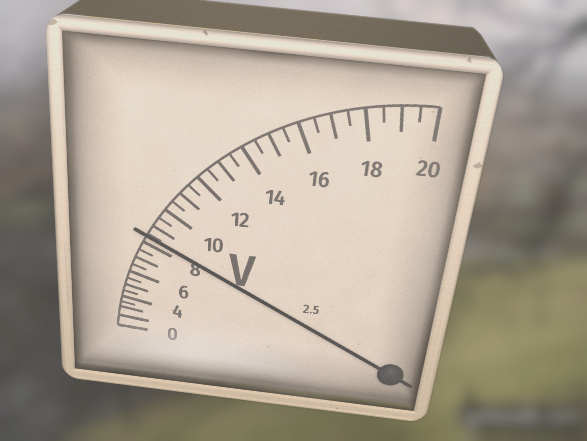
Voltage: 8.5 V
